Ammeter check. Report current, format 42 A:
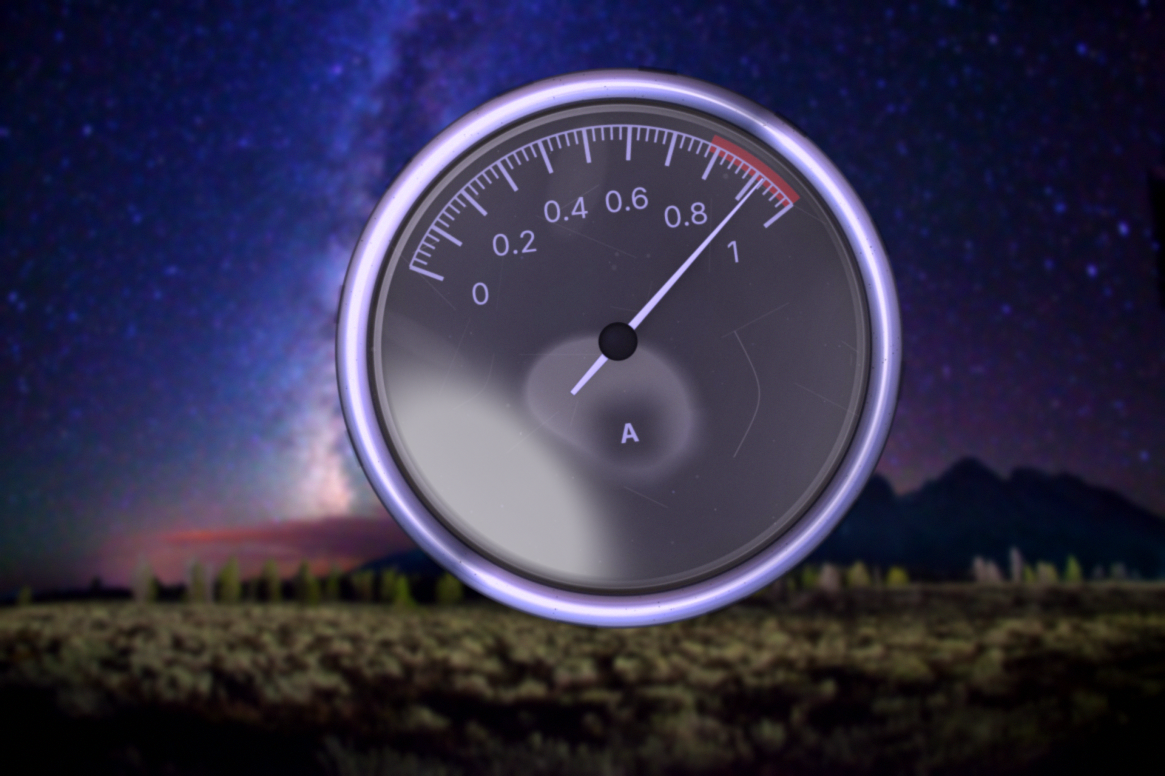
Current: 0.92 A
